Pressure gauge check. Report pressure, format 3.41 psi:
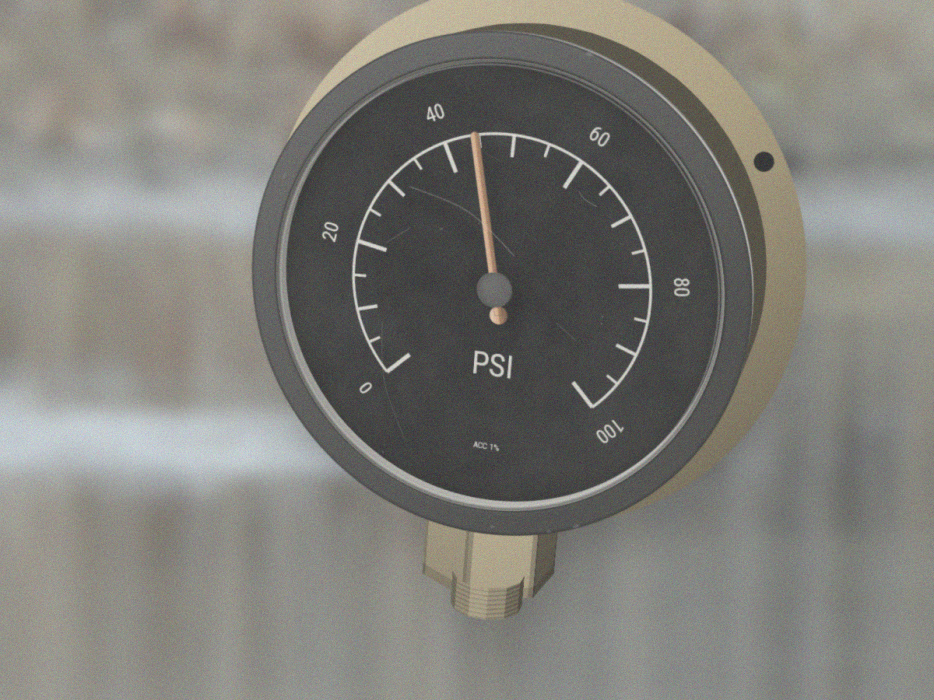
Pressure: 45 psi
